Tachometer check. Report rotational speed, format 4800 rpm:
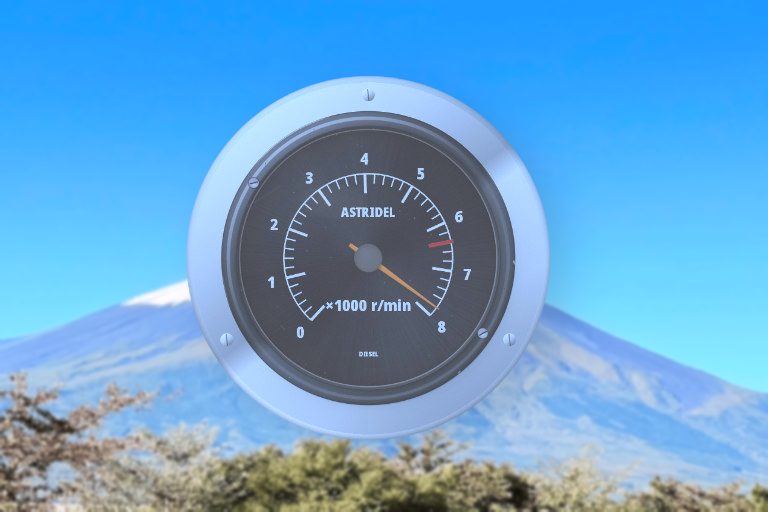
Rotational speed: 7800 rpm
